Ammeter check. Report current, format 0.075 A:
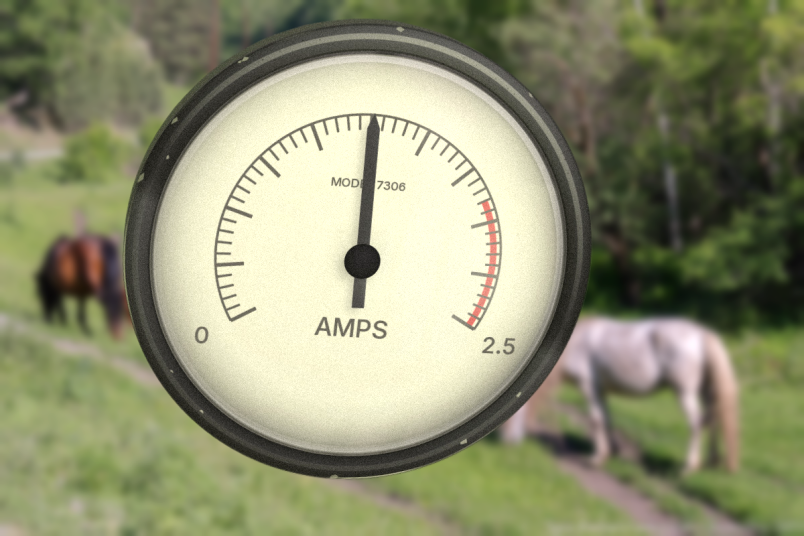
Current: 1.25 A
